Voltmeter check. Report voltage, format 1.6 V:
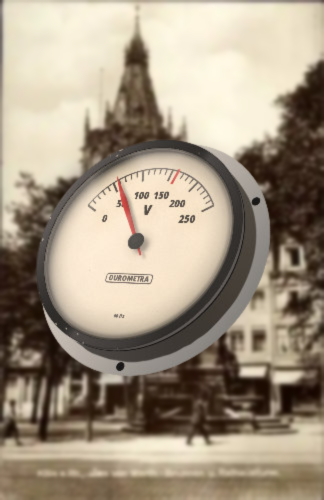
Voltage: 60 V
